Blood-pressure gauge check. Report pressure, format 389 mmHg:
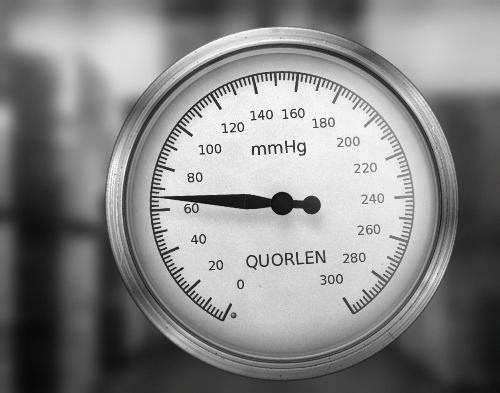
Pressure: 66 mmHg
